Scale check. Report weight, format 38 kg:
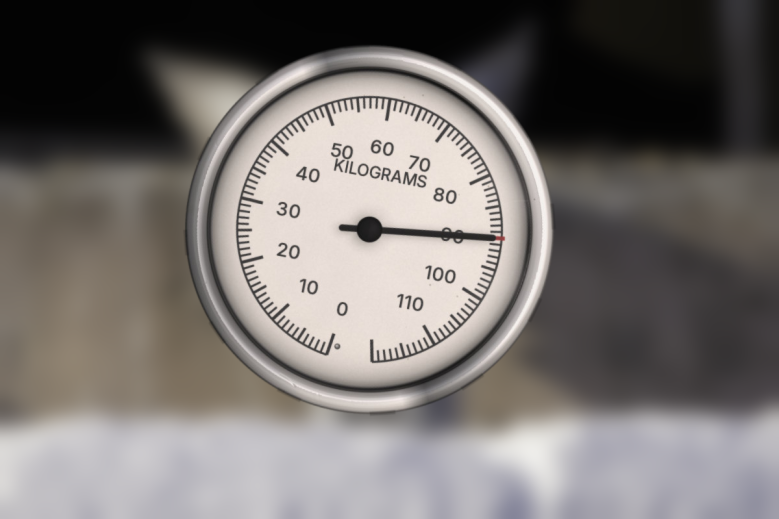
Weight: 90 kg
